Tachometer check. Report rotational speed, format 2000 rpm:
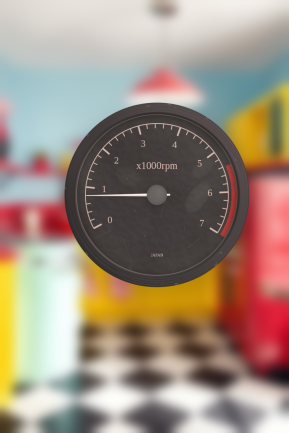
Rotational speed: 800 rpm
